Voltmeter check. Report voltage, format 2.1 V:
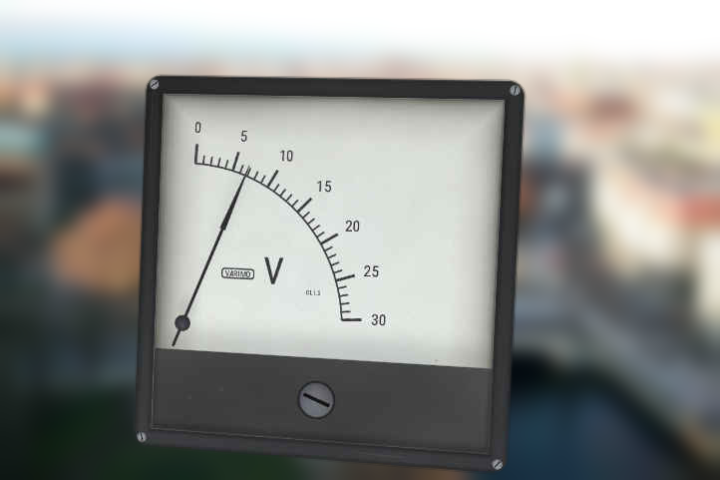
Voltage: 7 V
